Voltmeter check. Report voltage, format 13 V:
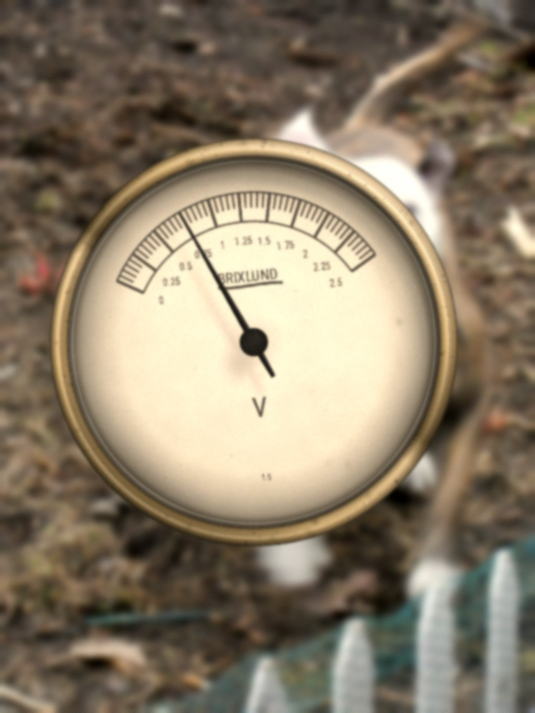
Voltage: 0.75 V
